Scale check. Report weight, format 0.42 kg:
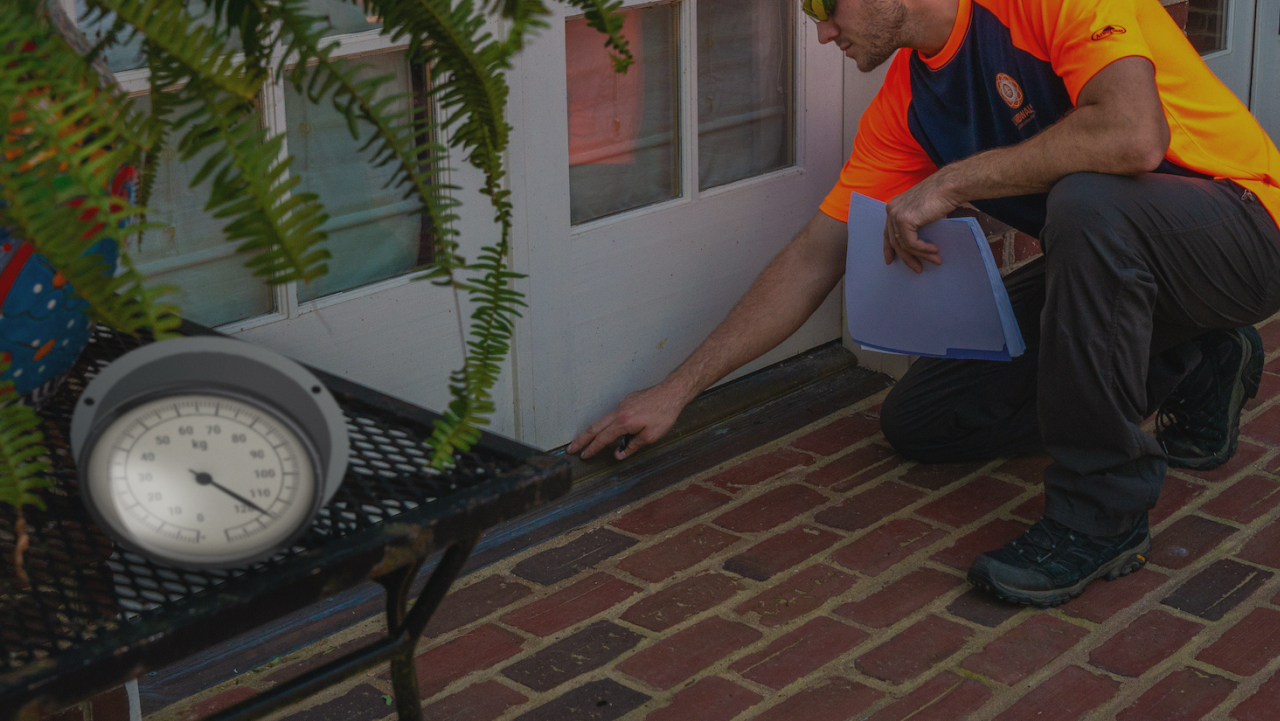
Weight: 115 kg
